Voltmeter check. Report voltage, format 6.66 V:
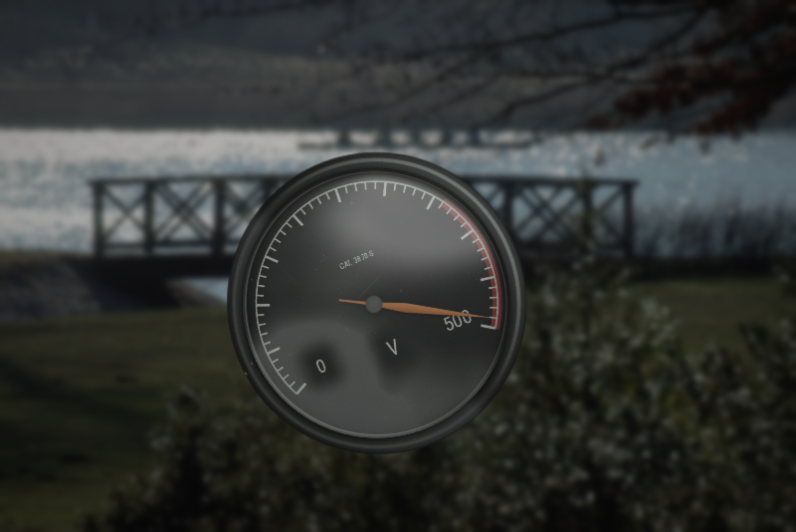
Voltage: 490 V
